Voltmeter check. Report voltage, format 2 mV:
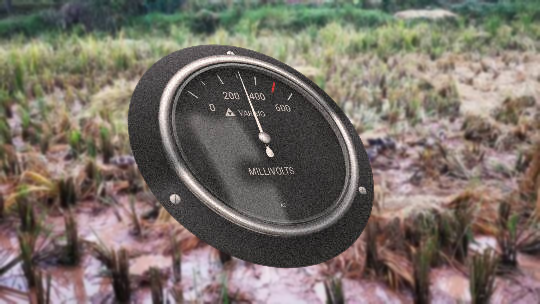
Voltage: 300 mV
